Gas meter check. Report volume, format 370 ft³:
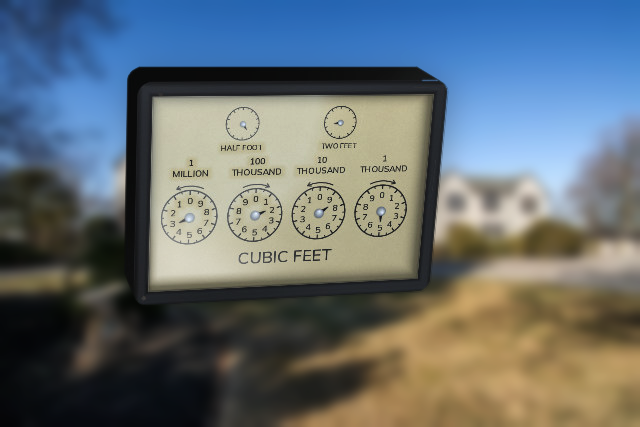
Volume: 318500 ft³
